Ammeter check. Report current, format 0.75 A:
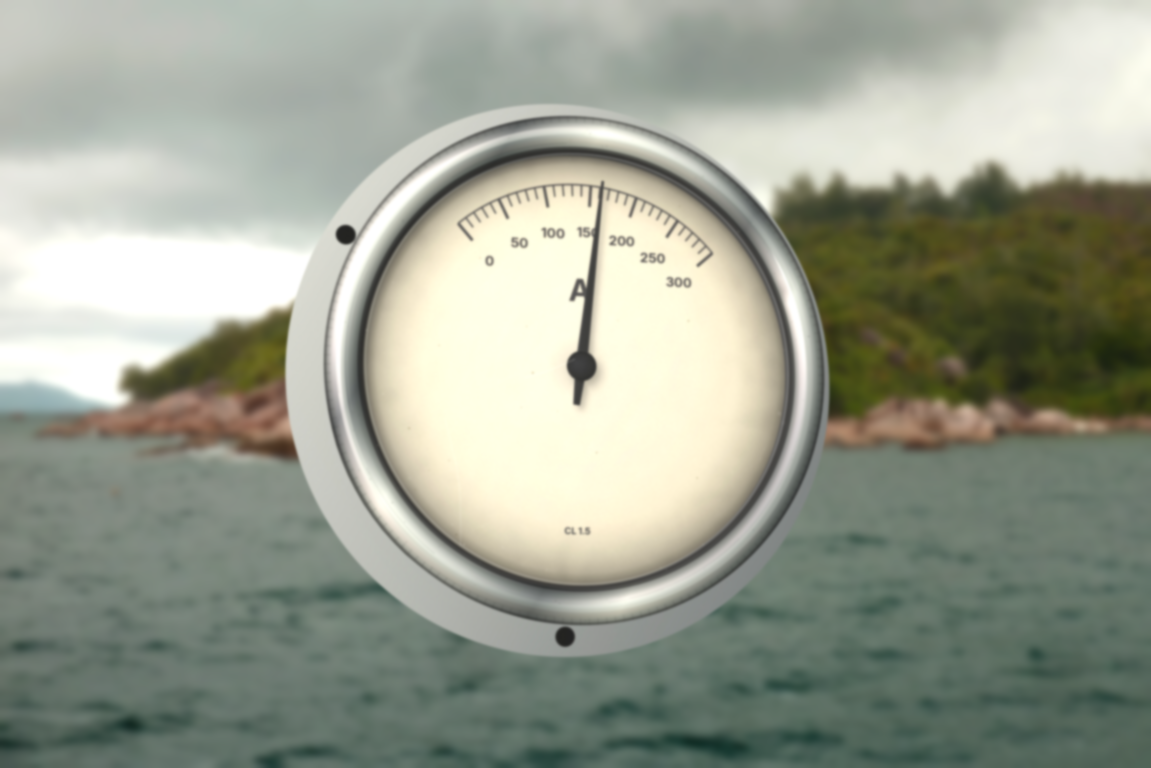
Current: 160 A
